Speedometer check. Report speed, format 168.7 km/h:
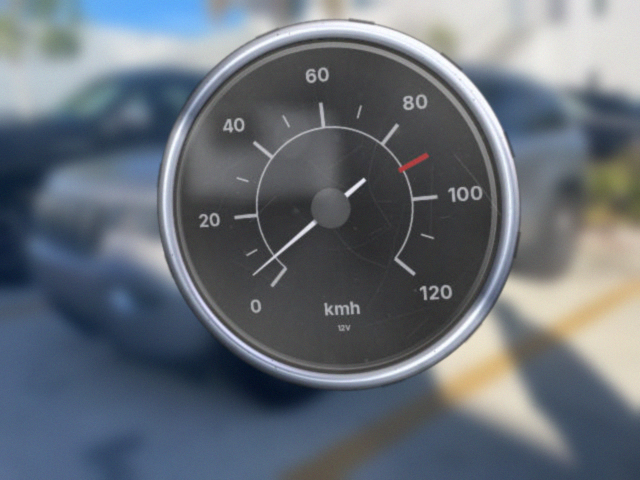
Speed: 5 km/h
